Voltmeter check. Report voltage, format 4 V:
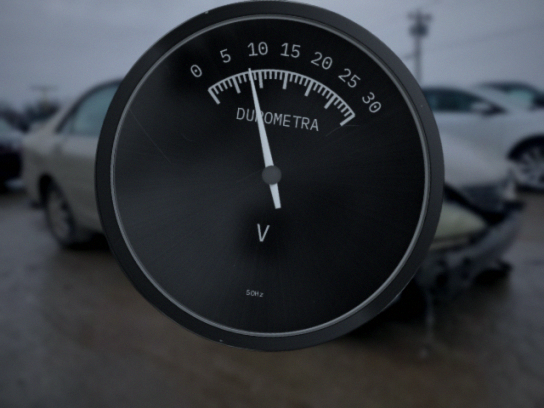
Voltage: 8 V
